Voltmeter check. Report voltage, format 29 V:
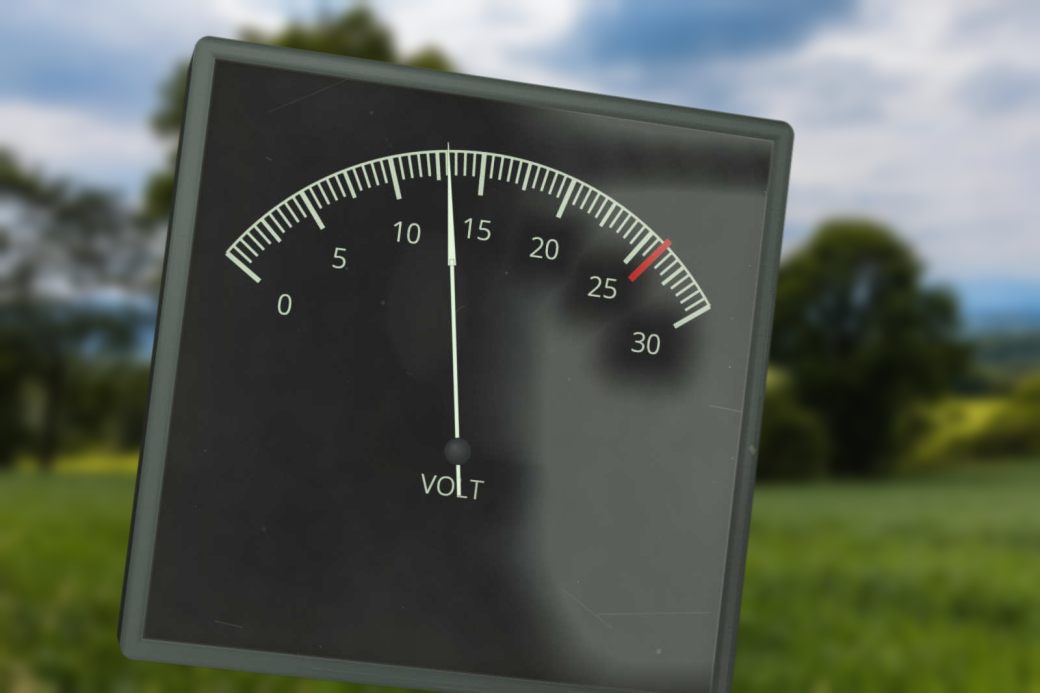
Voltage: 13 V
